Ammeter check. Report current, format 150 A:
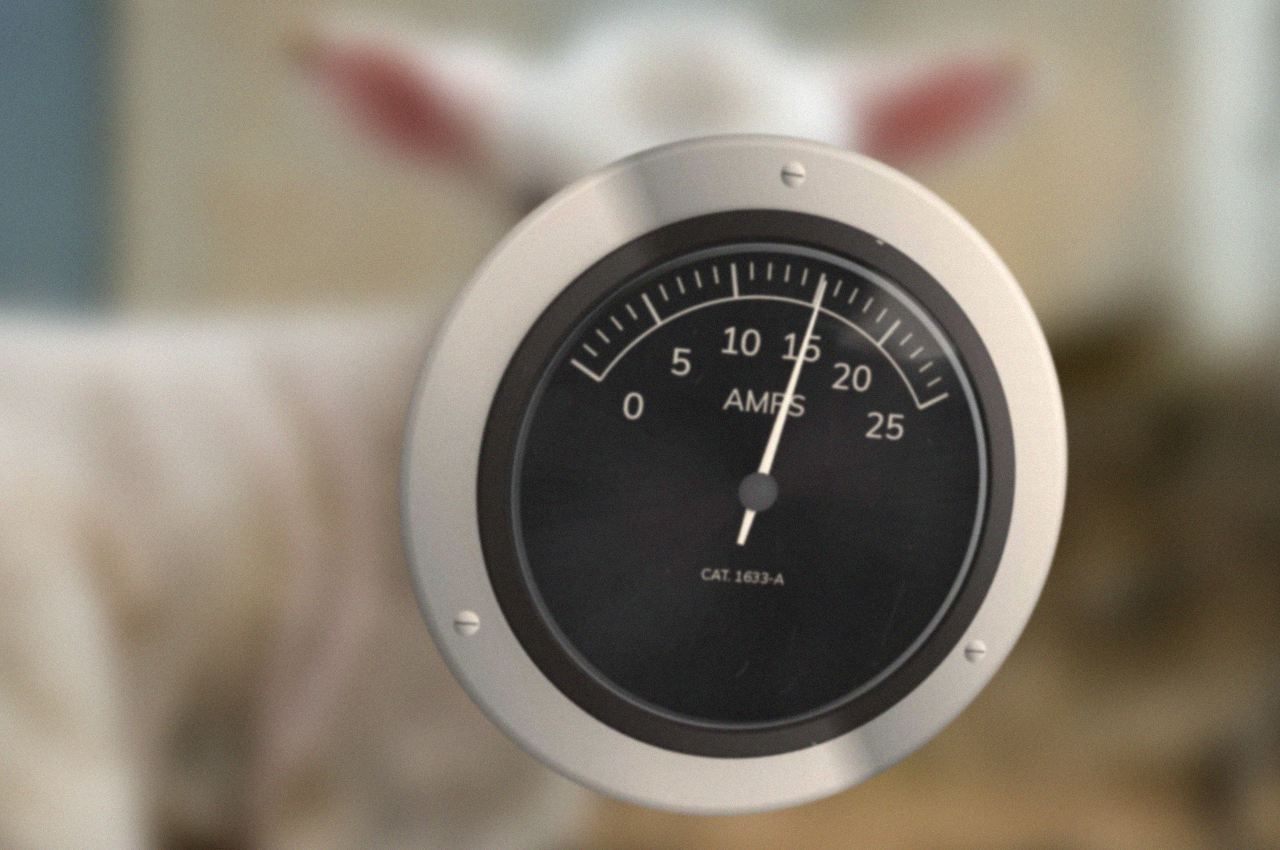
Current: 15 A
